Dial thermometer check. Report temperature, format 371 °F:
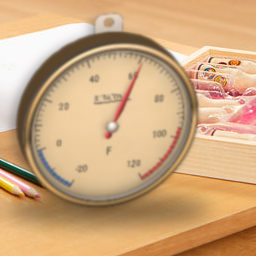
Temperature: 60 °F
